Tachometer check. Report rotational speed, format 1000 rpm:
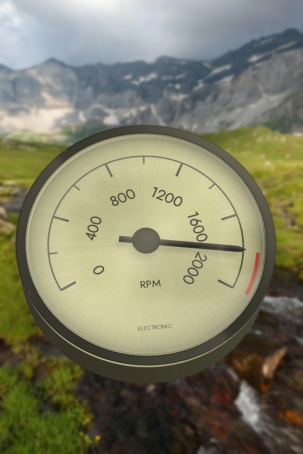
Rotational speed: 1800 rpm
